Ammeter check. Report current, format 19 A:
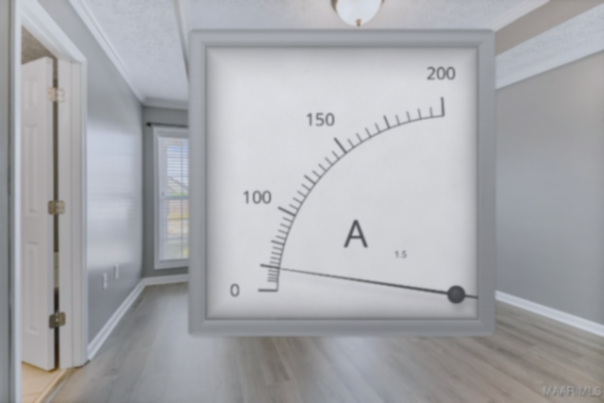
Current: 50 A
